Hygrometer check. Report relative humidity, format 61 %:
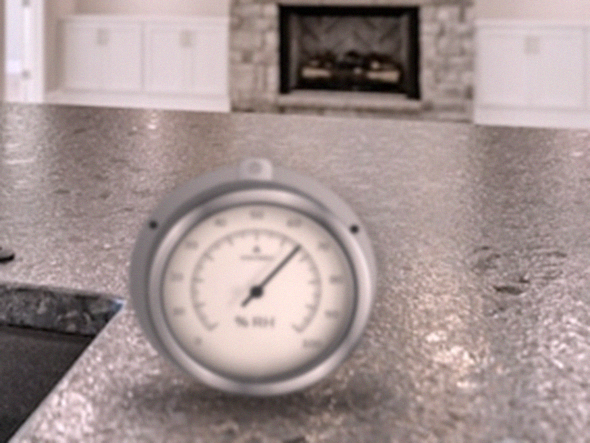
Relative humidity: 65 %
